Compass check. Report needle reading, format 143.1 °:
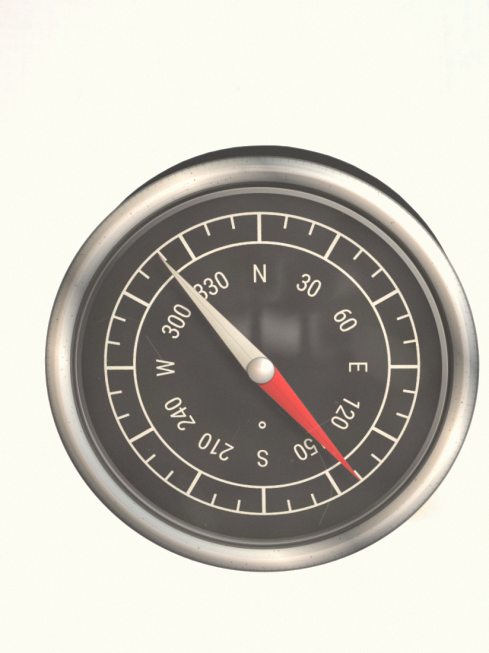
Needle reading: 140 °
